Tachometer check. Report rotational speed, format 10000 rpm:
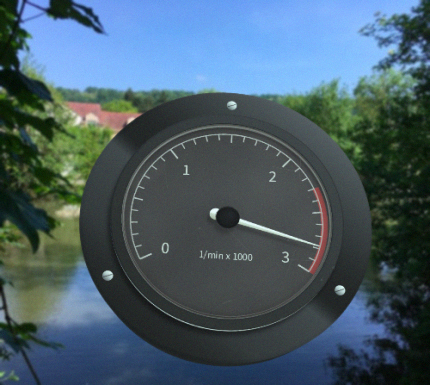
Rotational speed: 2800 rpm
